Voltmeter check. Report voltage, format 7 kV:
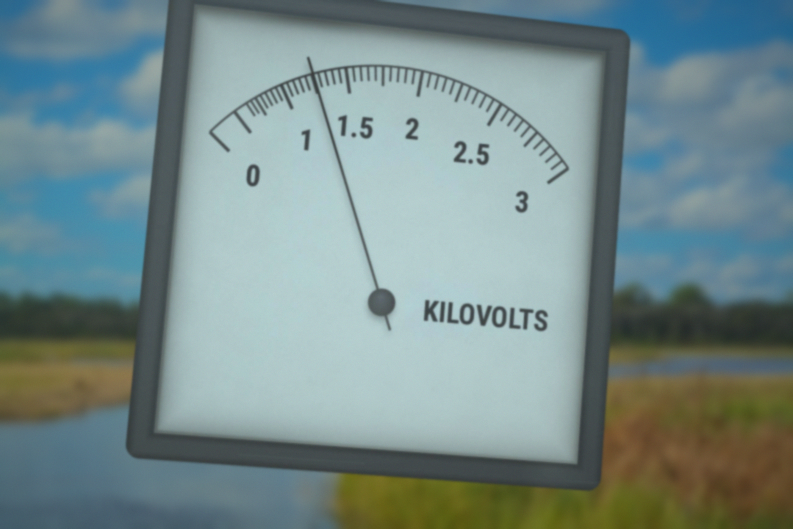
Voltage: 1.25 kV
